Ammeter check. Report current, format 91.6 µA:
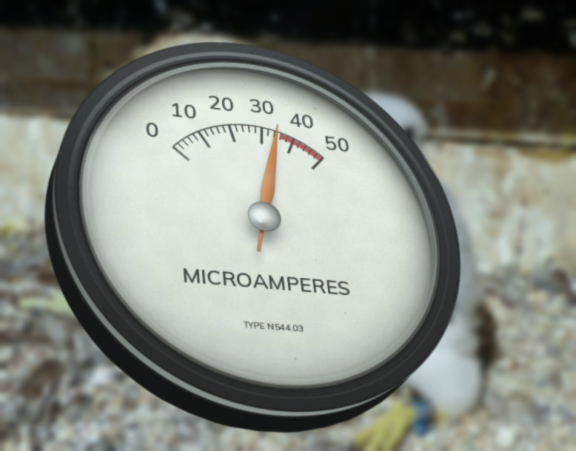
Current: 34 µA
